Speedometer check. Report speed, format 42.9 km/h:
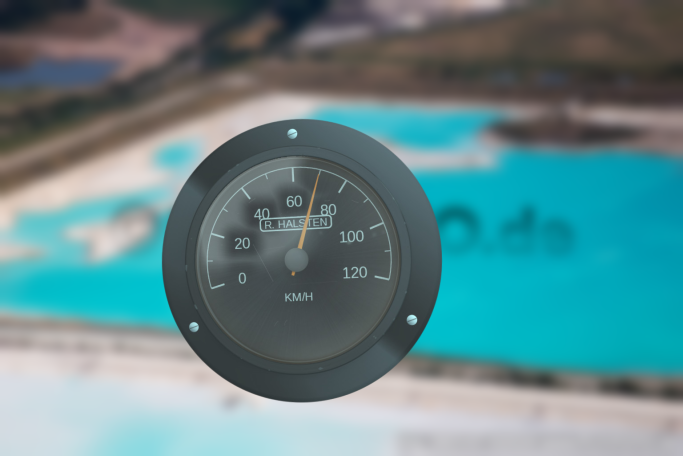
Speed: 70 km/h
